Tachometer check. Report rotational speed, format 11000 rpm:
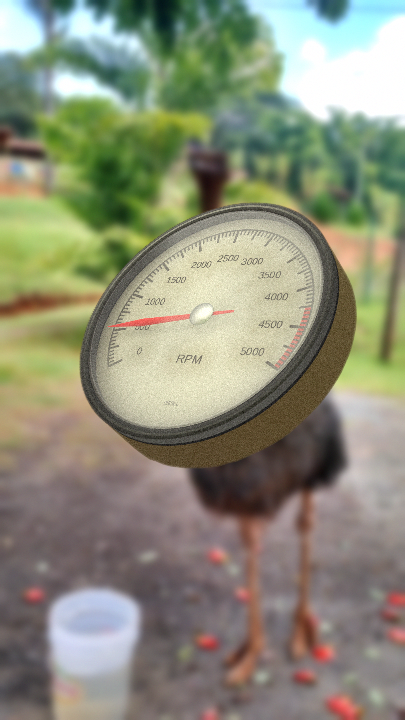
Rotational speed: 500 rpm
